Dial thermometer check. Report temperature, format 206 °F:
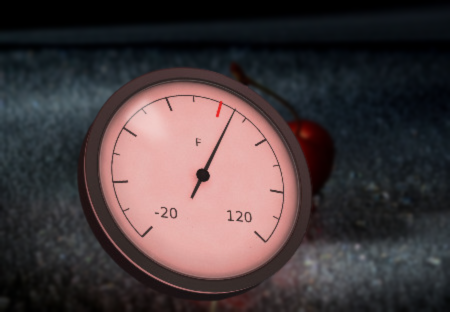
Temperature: 65 °F
